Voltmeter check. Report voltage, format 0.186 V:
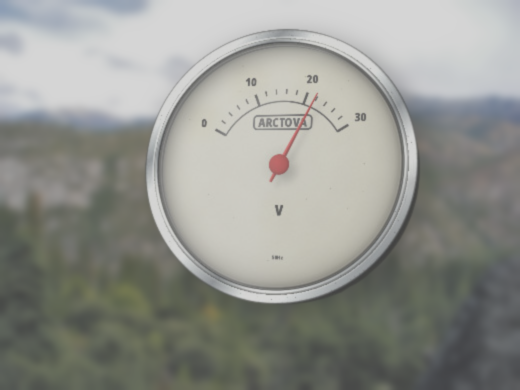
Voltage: 22 V
